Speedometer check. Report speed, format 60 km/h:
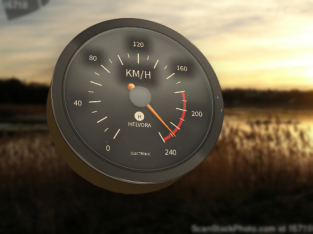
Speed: 230 km/h
